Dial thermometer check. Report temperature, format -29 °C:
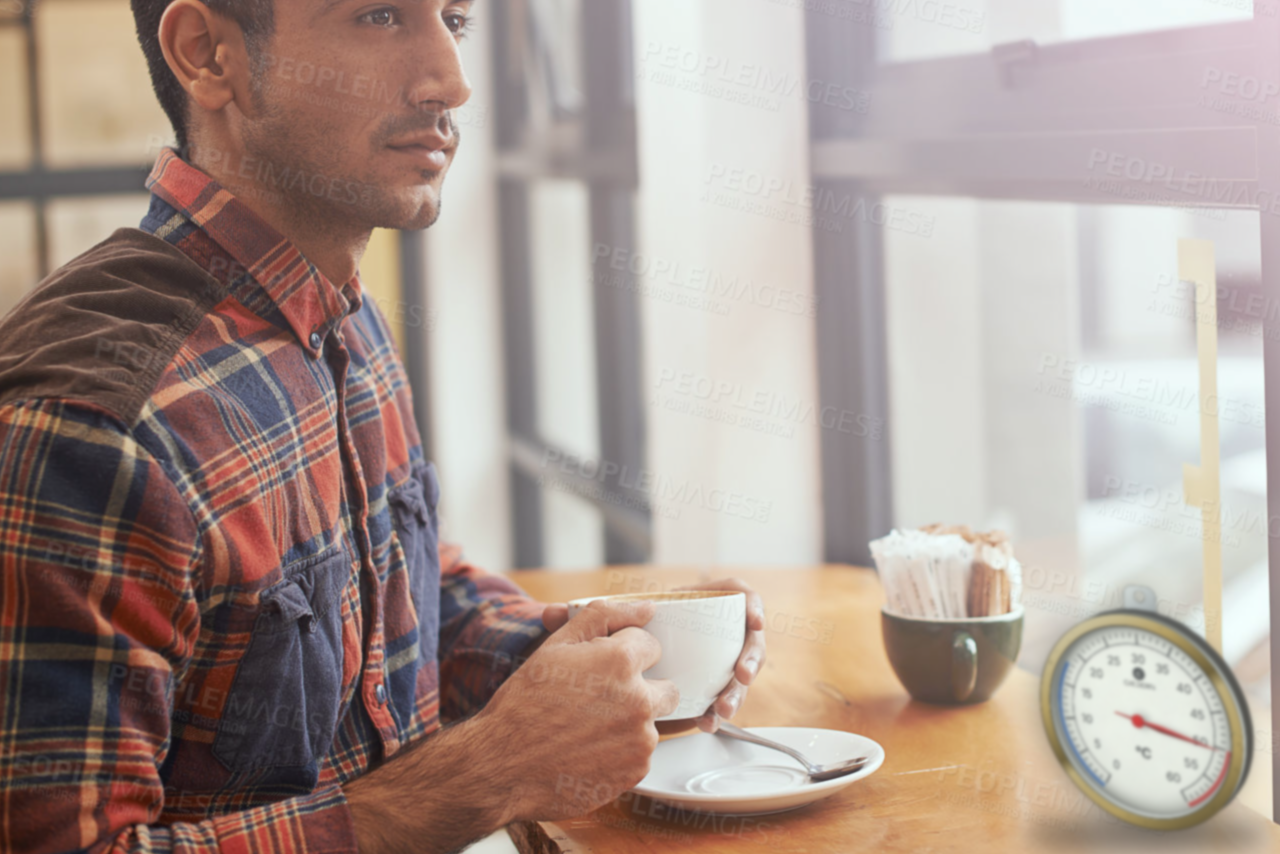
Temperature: 50 °C
